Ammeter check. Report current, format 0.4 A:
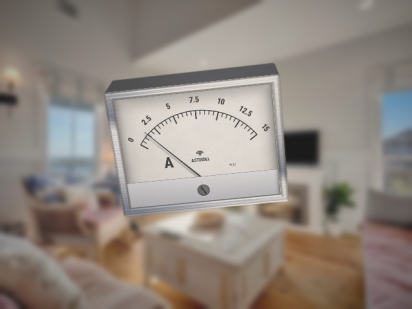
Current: 1.5 A
